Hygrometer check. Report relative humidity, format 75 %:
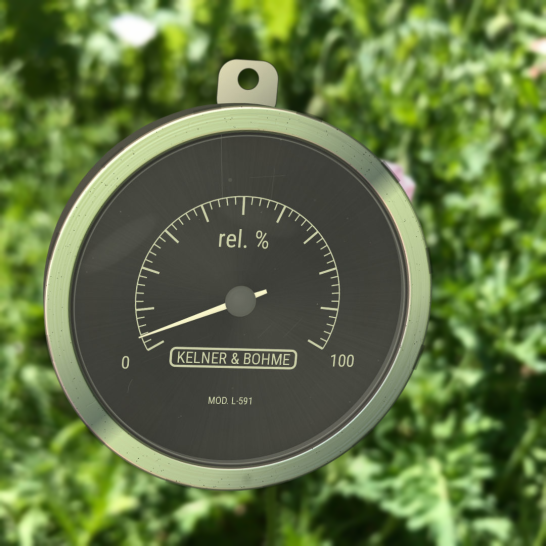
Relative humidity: 4 %
